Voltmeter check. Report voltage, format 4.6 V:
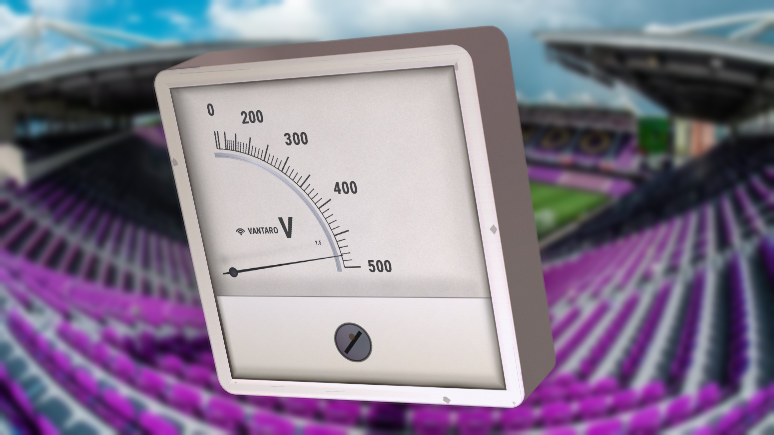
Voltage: 480 V
